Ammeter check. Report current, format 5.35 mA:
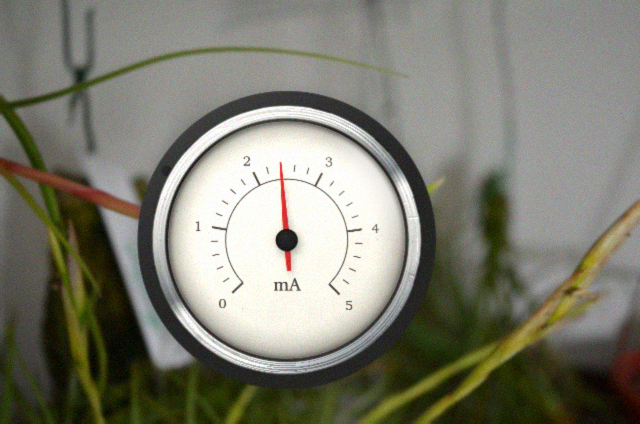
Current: 2.4 mA
